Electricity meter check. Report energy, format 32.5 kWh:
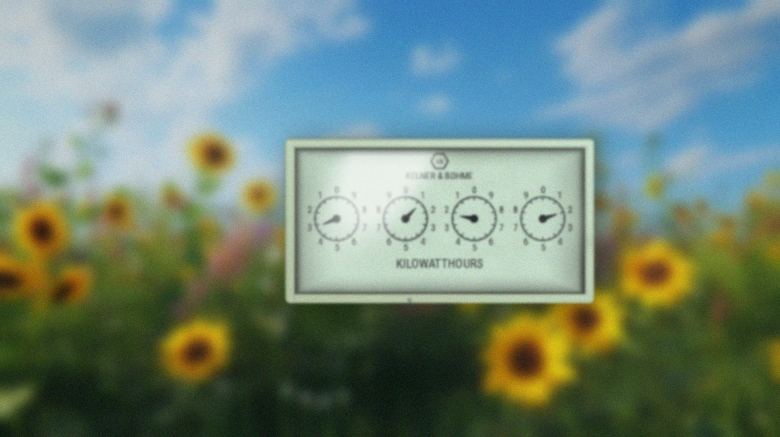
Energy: 3122 kWh
